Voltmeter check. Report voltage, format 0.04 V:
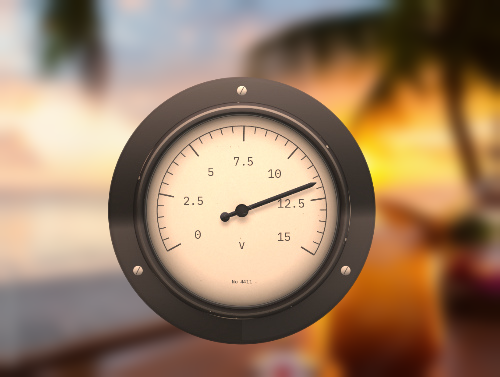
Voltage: 11.75 V
